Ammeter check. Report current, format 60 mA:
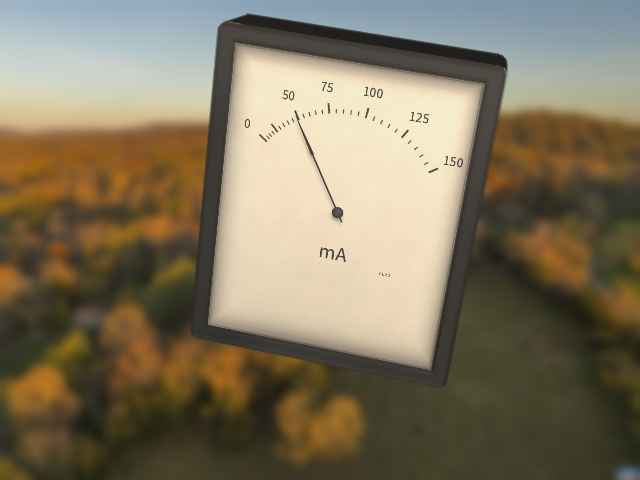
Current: 50 mA
